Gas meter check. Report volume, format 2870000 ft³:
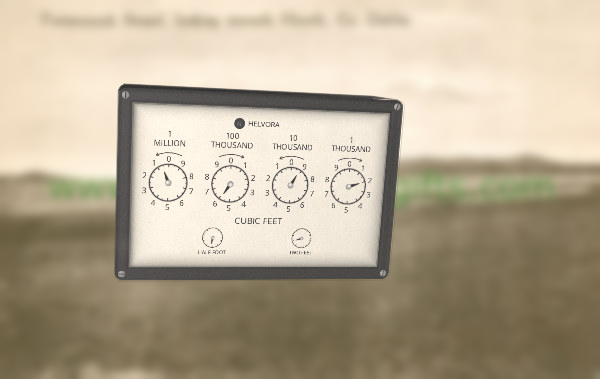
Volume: 59200 ft³
